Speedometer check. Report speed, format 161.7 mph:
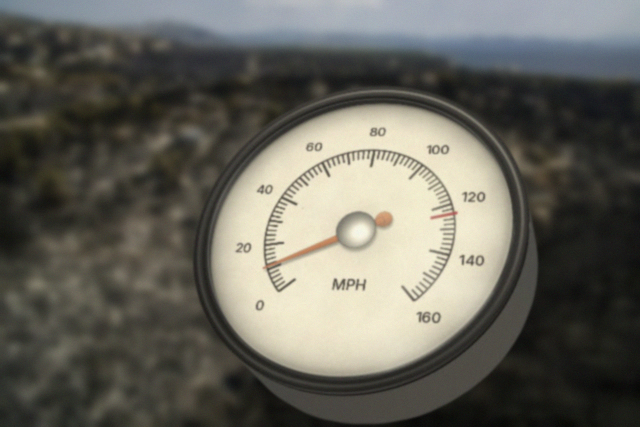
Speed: 10 mph
